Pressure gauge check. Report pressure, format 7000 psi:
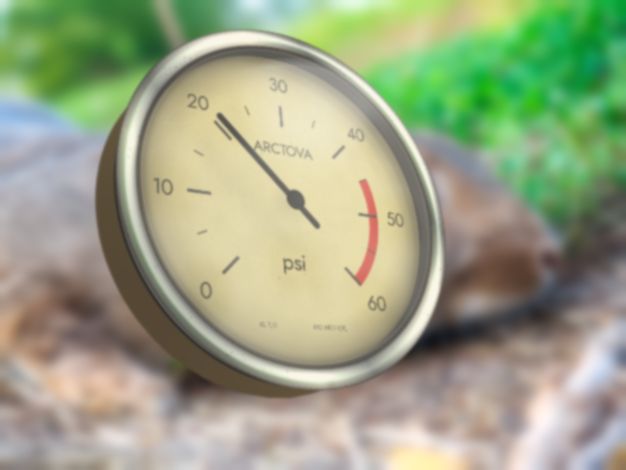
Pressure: 20 psi
